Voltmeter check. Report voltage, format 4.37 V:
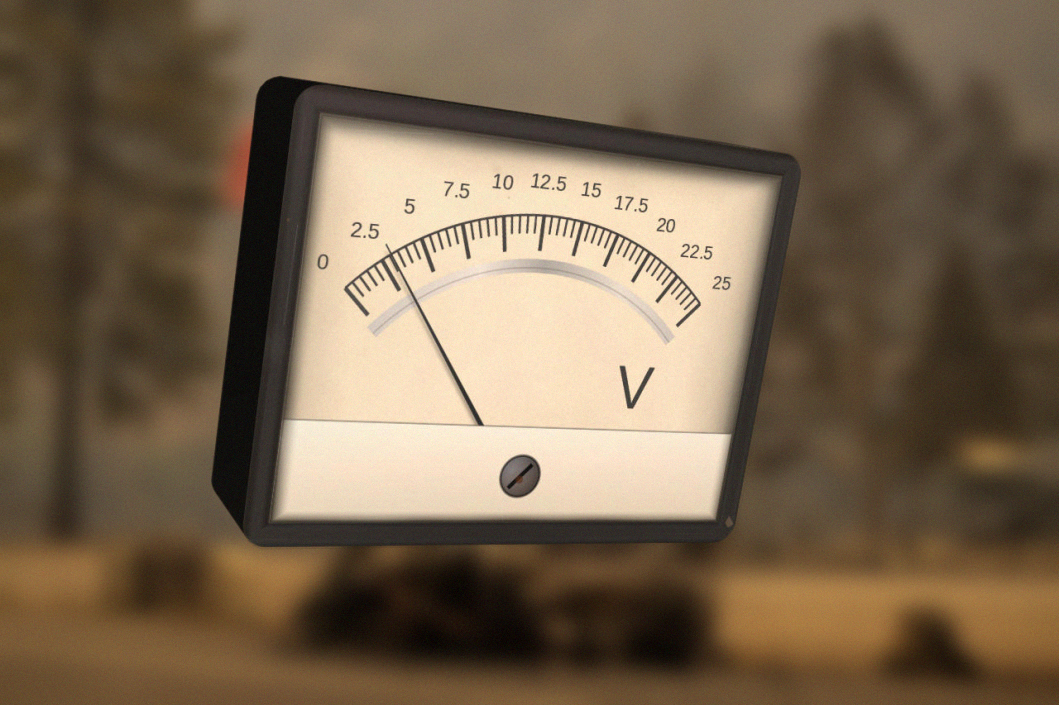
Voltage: 3 V
